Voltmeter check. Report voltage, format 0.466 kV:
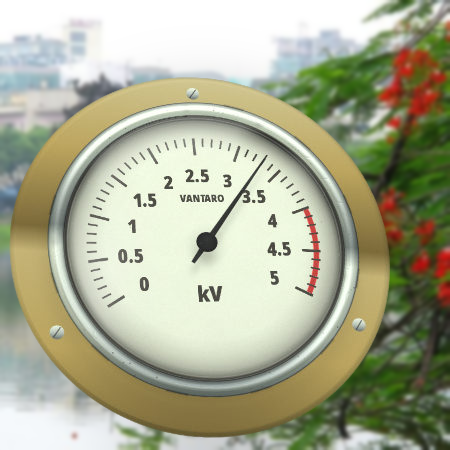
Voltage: 3.3 kV
